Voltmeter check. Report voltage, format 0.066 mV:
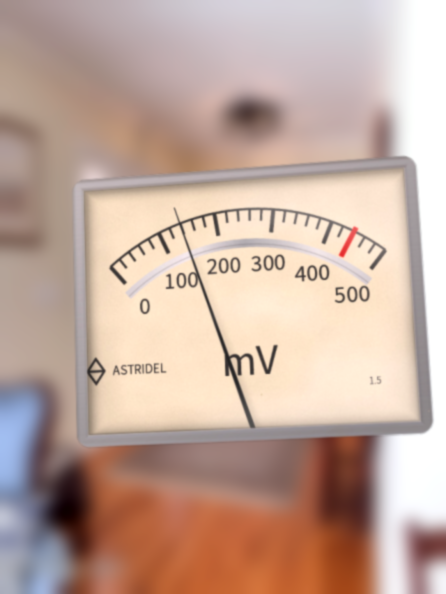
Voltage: 140 mV
